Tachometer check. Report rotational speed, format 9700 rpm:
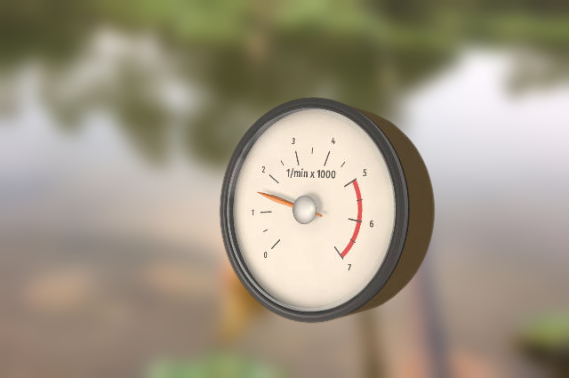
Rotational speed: 1500 rpm
